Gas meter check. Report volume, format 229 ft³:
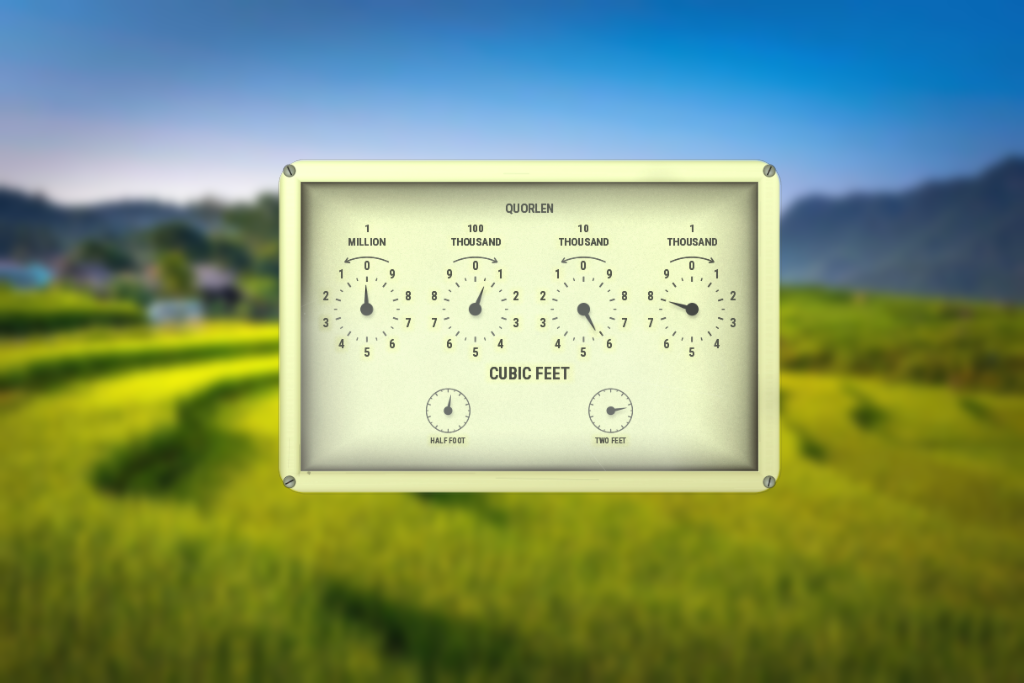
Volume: 5800 ft³
